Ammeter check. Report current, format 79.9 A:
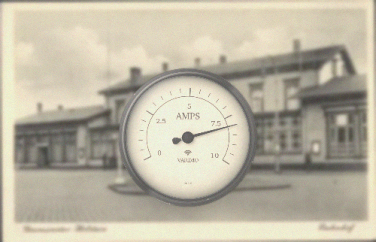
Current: 8 A
